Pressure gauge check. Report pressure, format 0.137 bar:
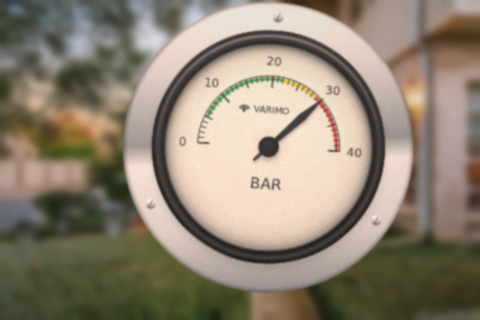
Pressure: 30 bar
